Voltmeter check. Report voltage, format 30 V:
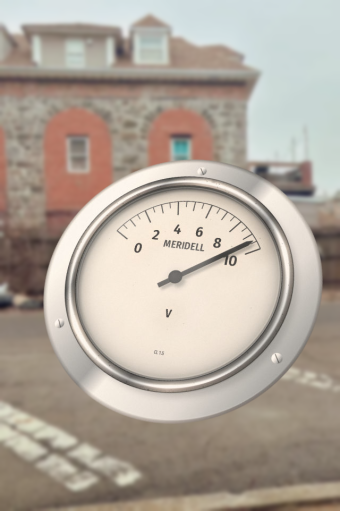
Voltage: 9.5 V
